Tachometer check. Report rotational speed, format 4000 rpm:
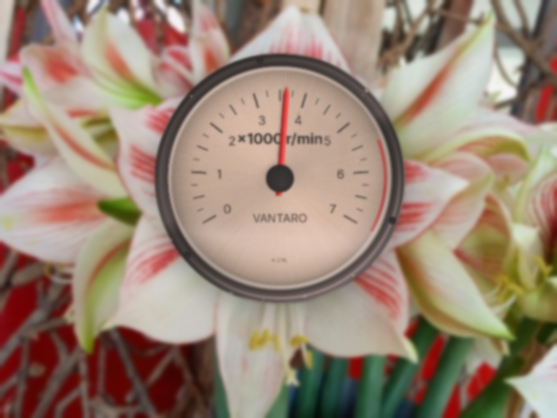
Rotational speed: 3625 rpm
